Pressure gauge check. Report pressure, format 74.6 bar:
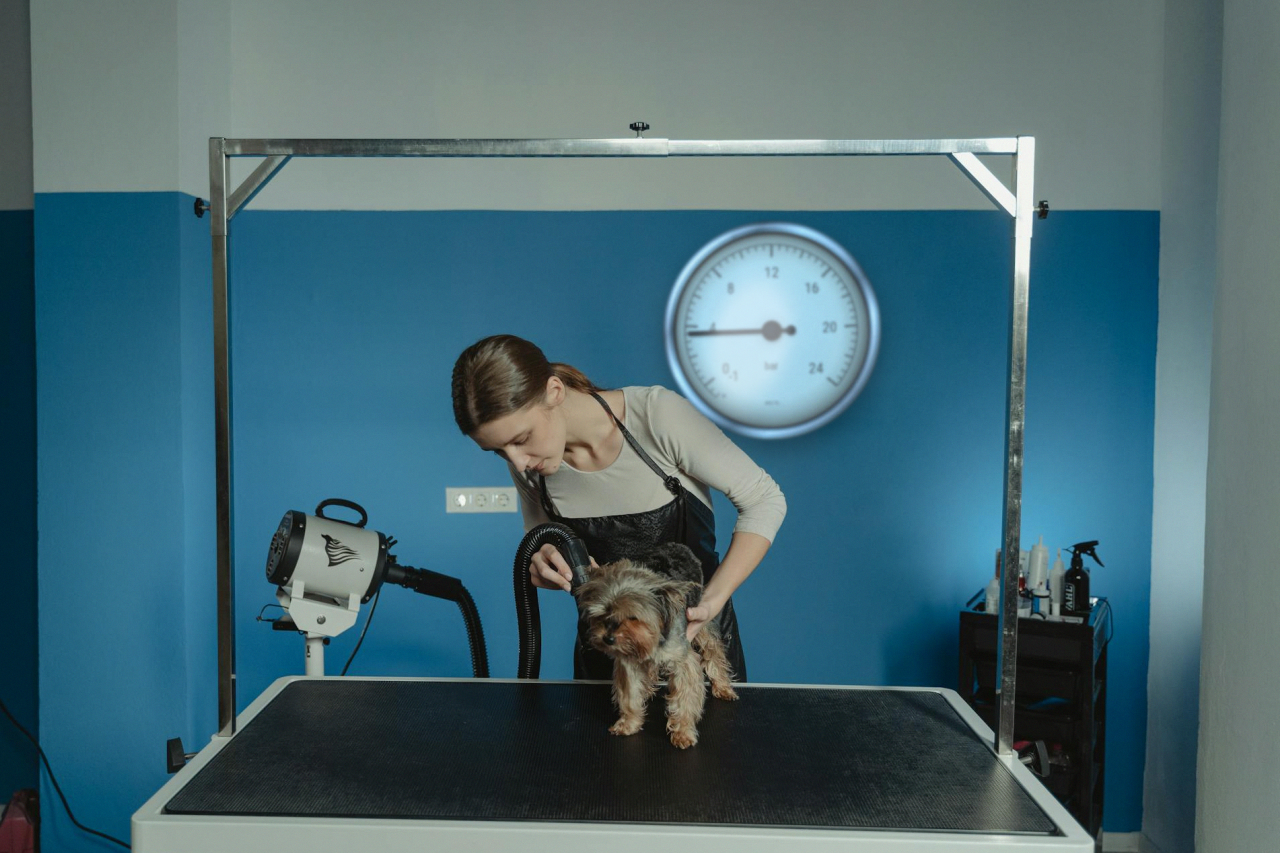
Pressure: 3.5 bar
